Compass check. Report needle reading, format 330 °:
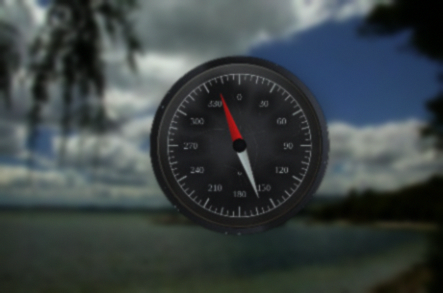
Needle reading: 340 °
